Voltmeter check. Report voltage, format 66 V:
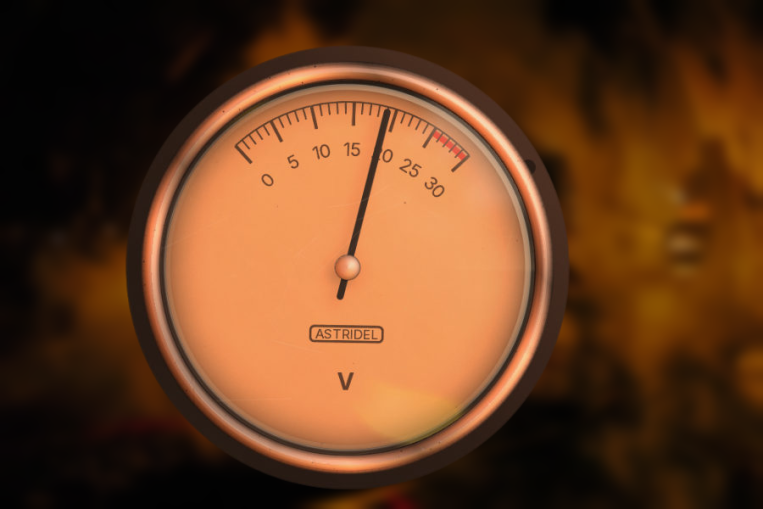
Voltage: 19 V
